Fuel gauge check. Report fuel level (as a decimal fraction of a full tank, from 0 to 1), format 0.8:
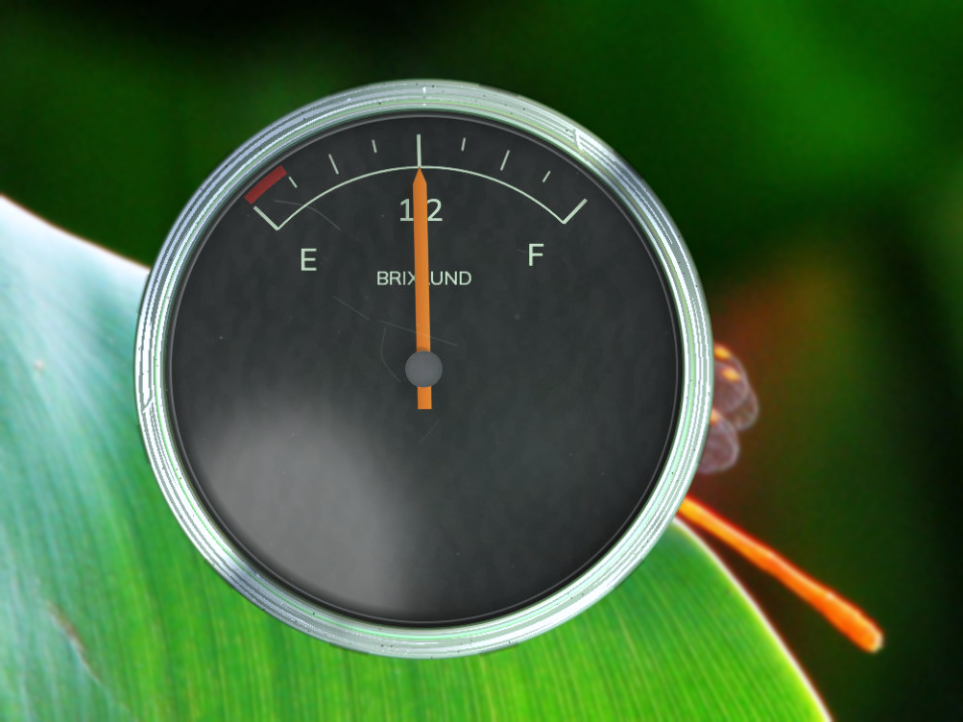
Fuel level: 0.5
